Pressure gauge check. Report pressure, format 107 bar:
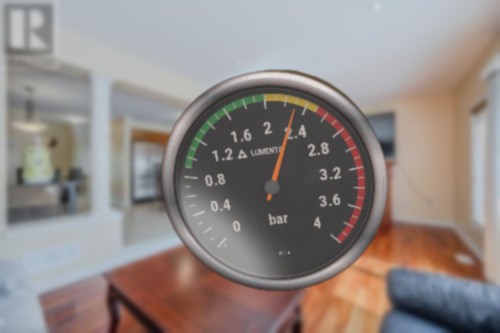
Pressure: 2.3 bar
